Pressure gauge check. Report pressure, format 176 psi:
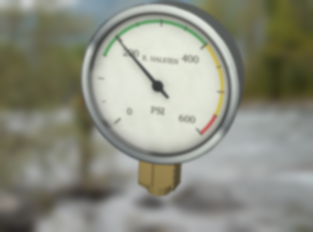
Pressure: 200 psi
